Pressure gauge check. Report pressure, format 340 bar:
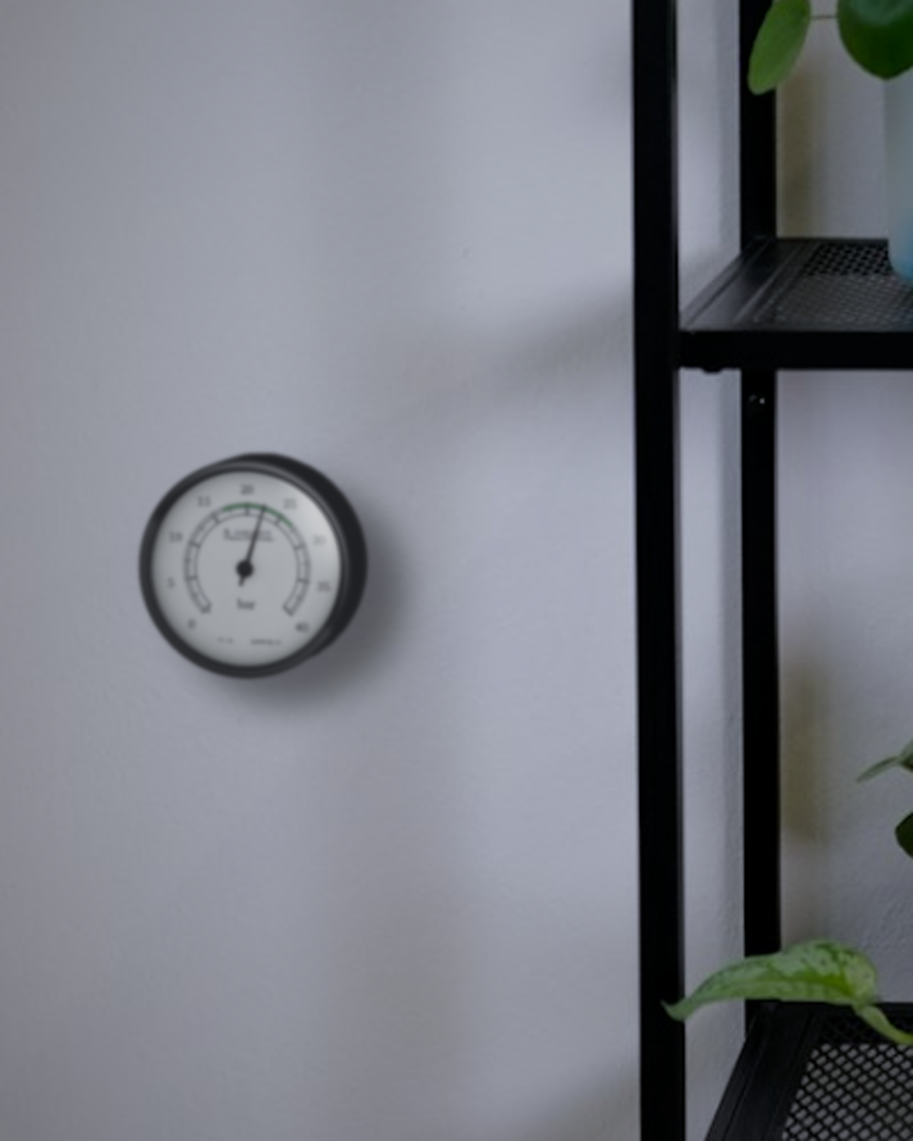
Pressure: 22.5 bar
